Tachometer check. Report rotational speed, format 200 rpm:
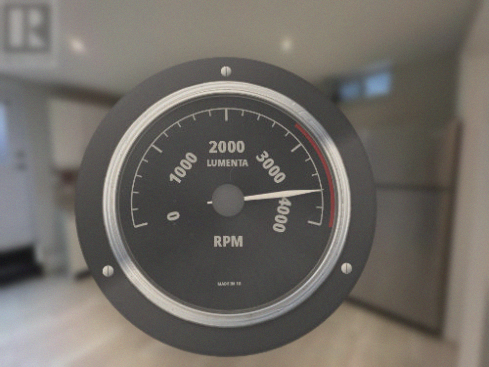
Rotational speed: 3600 rpm
